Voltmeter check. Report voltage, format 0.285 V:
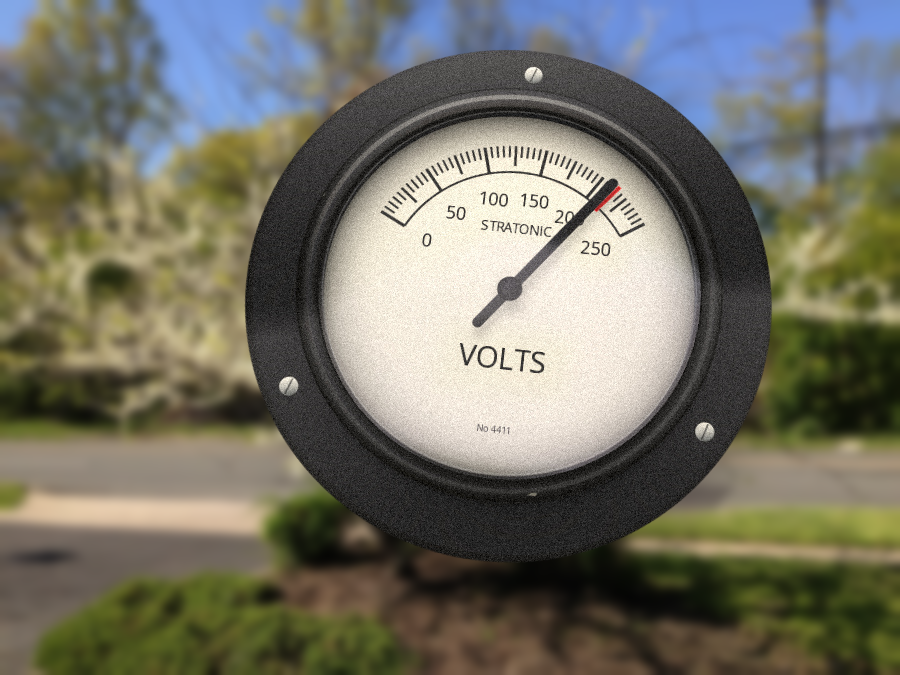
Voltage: 210 V
